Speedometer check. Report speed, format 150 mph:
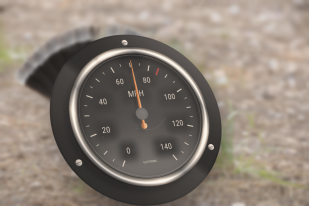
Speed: 70 mph
